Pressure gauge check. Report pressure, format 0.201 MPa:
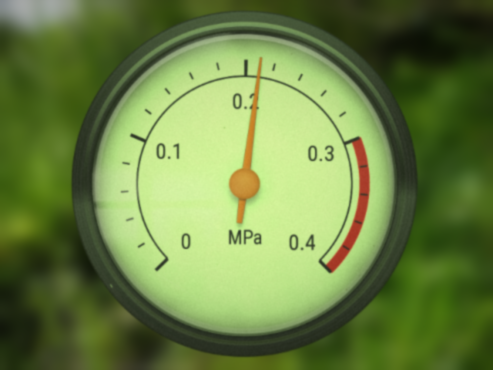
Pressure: 0.21 MPa
